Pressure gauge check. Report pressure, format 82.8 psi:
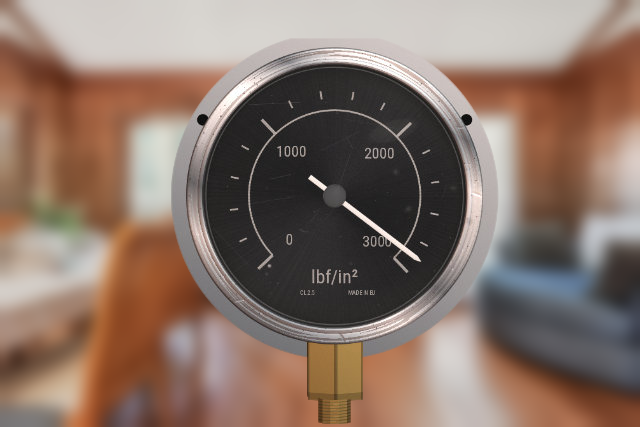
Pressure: 2900 psi
